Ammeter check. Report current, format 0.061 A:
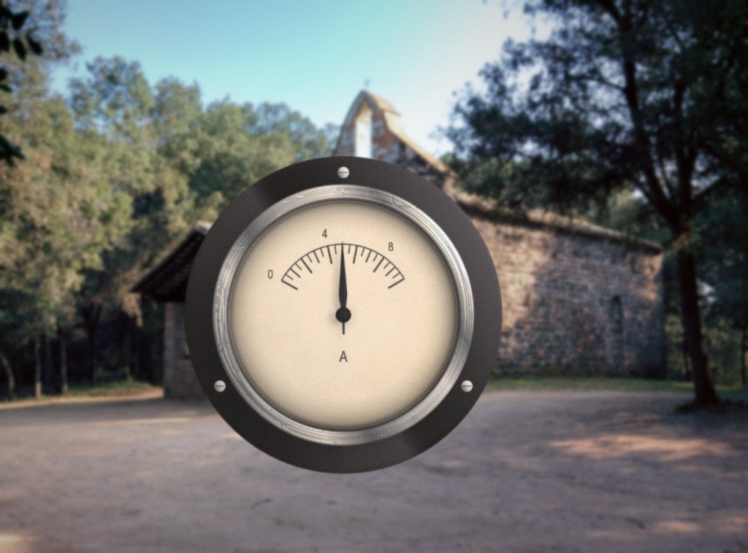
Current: 5 A
